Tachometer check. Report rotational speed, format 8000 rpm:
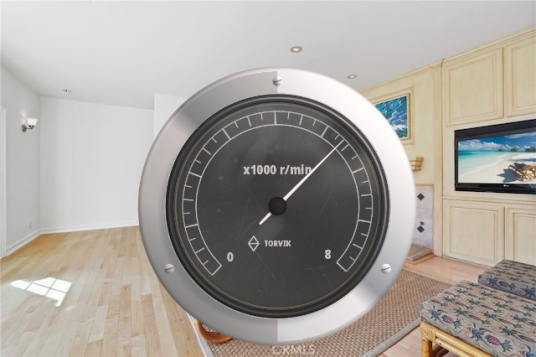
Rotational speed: 5375 rpm
